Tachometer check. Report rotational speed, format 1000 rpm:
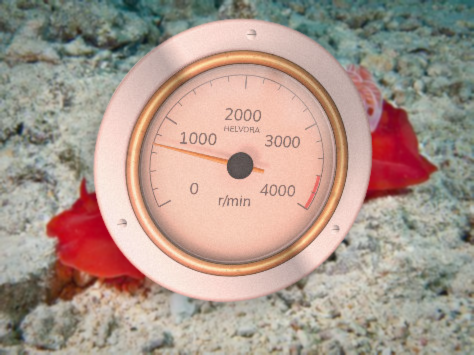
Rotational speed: 700 rpm
